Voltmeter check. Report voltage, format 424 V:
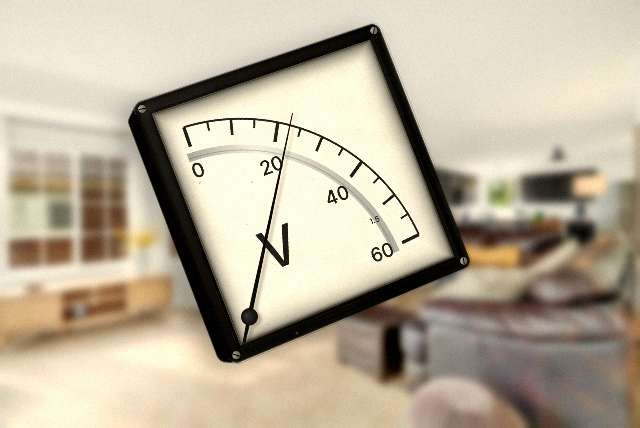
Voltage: 22.5 V
